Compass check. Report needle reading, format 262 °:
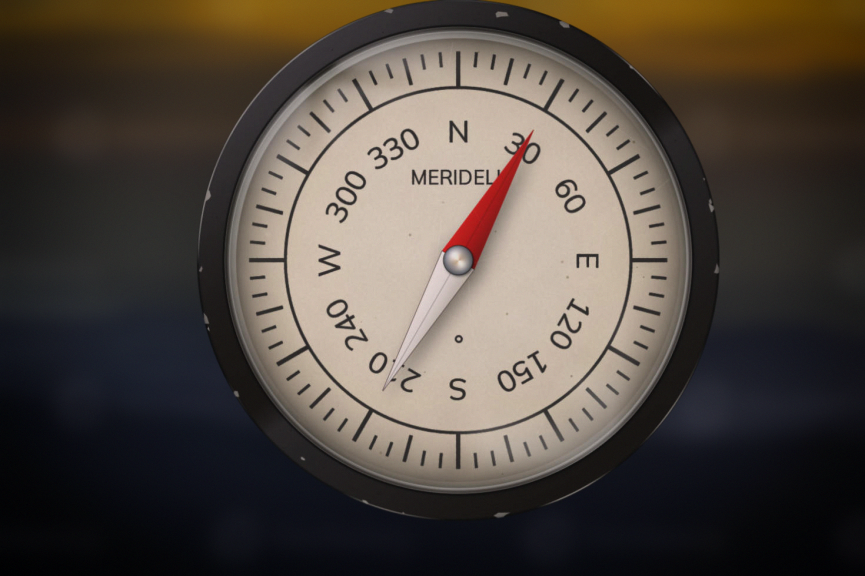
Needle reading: 30 °
